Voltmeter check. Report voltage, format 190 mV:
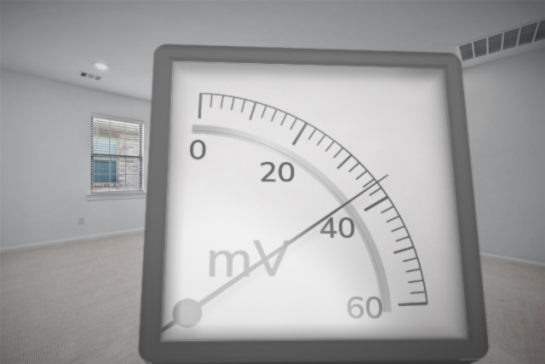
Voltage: 37 mV
